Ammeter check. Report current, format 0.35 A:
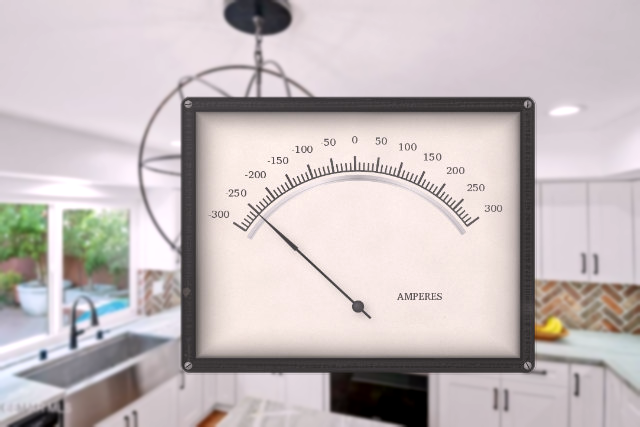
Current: -250 A
